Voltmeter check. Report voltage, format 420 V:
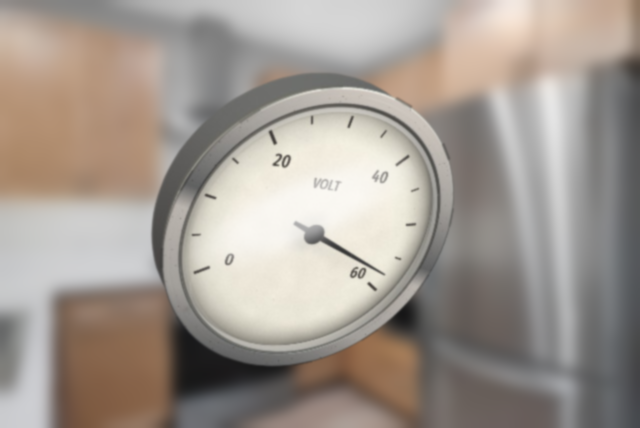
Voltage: 57.5 V
